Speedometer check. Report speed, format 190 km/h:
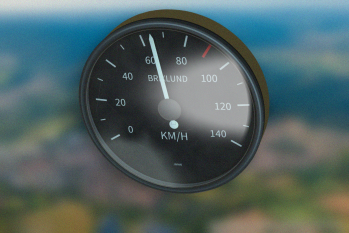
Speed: 65 km/h
